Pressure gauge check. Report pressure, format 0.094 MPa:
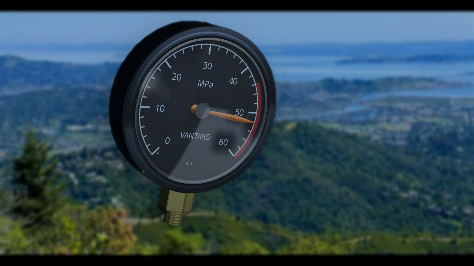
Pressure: 52 MPa
